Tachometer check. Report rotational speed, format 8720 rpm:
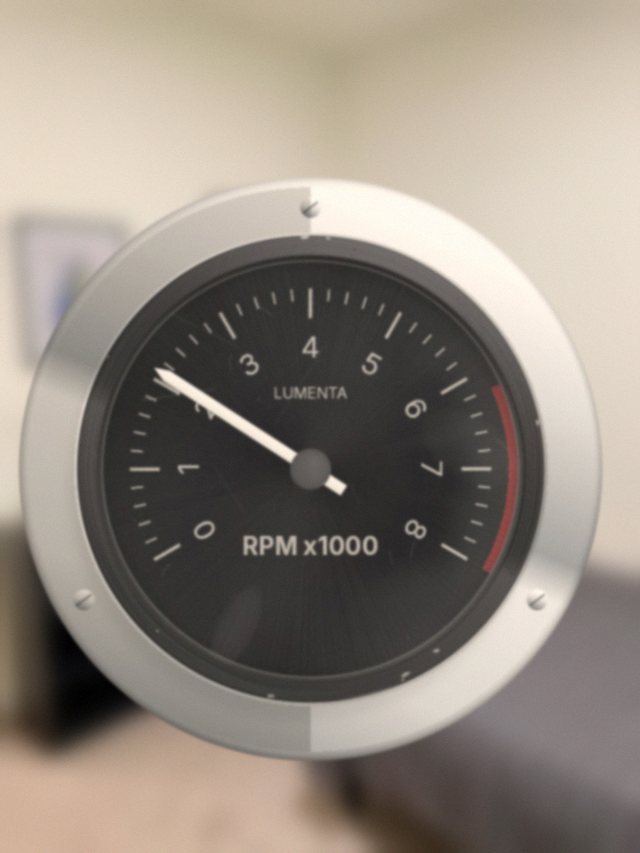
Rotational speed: 2100 rpm
